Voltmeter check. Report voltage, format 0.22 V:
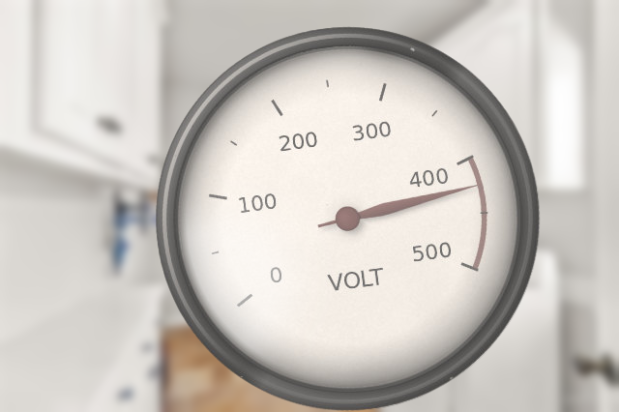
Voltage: 425 V
